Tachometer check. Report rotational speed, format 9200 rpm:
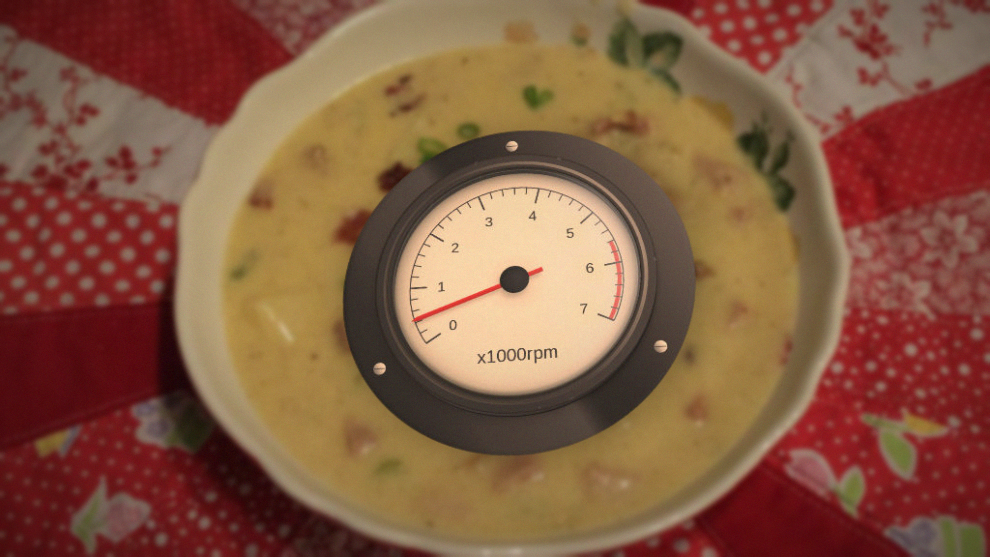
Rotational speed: 400 rpm
